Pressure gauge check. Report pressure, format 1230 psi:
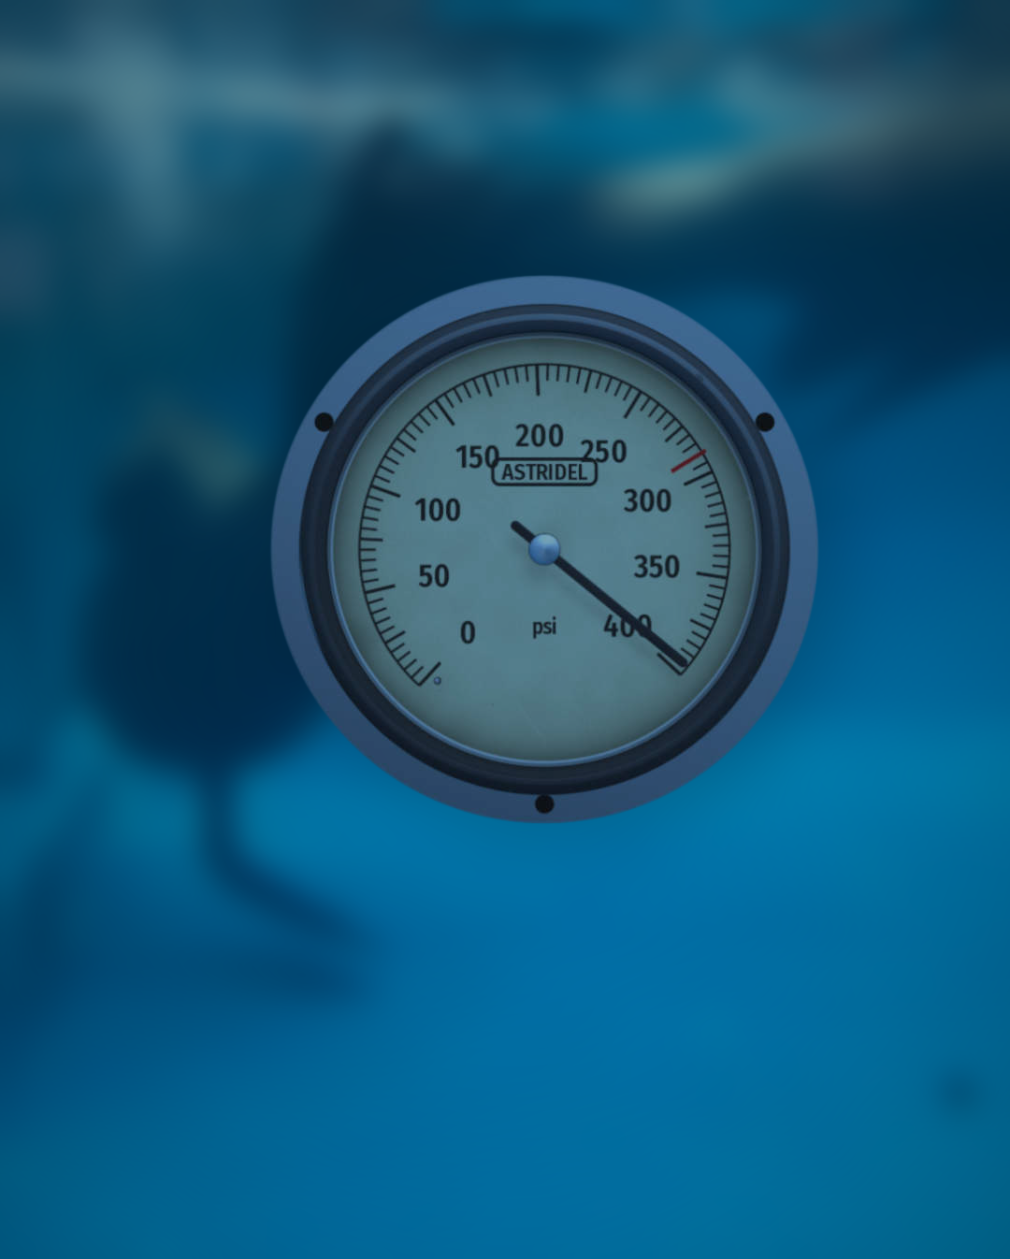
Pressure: 395 psi
